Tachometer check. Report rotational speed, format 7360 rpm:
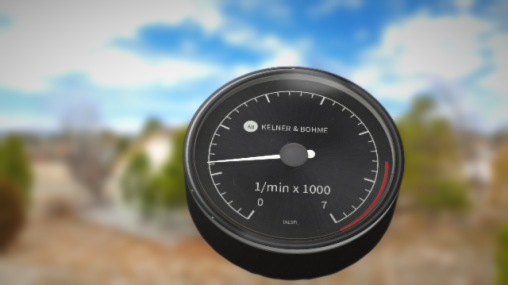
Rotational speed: 1200 rpm
